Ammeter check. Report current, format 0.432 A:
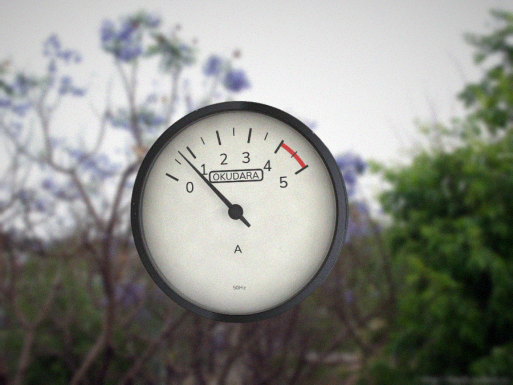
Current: 0.75 A
